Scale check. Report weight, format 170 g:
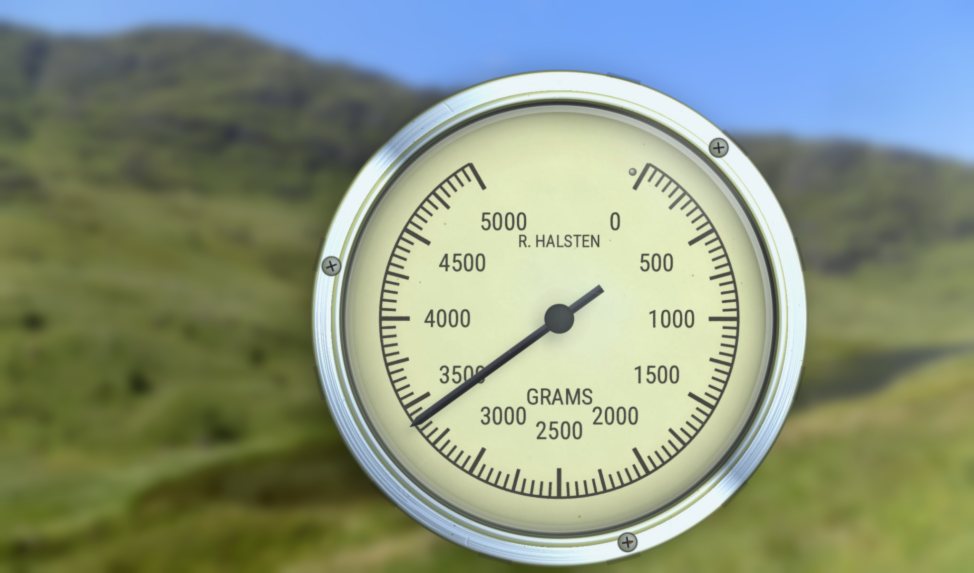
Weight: 3400 g
